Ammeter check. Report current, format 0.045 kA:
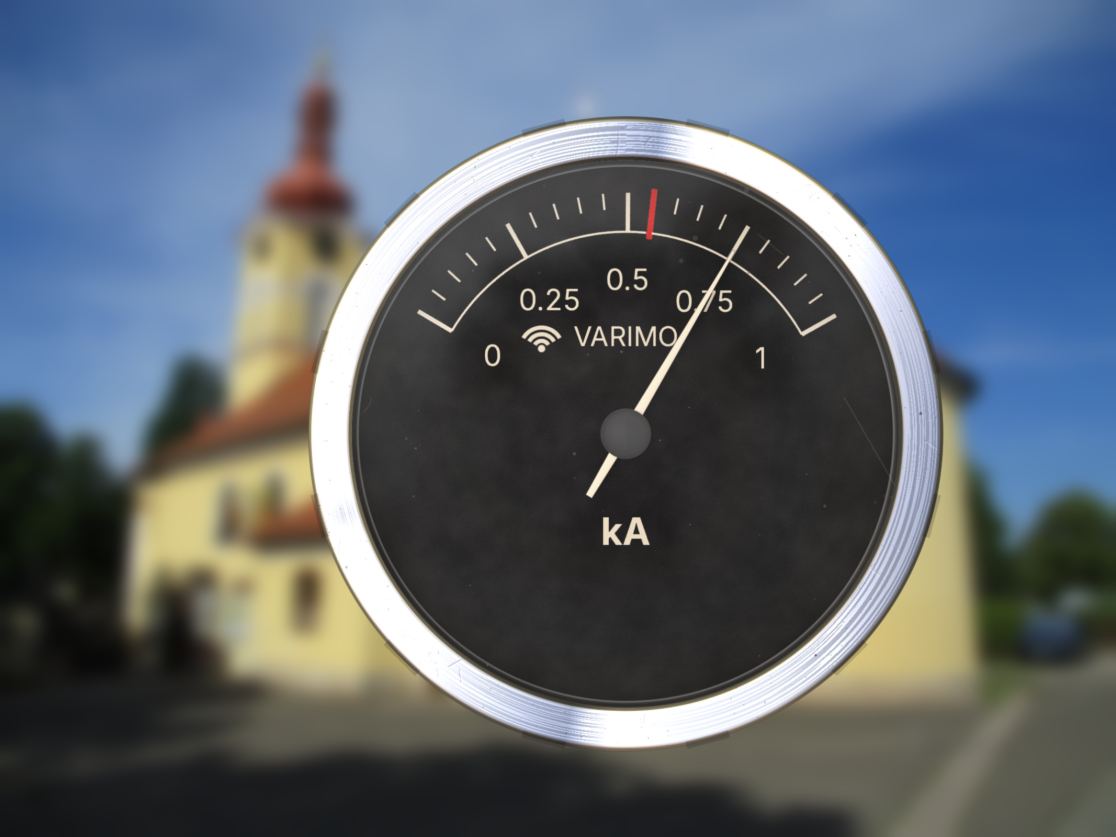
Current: 0.75 kA
